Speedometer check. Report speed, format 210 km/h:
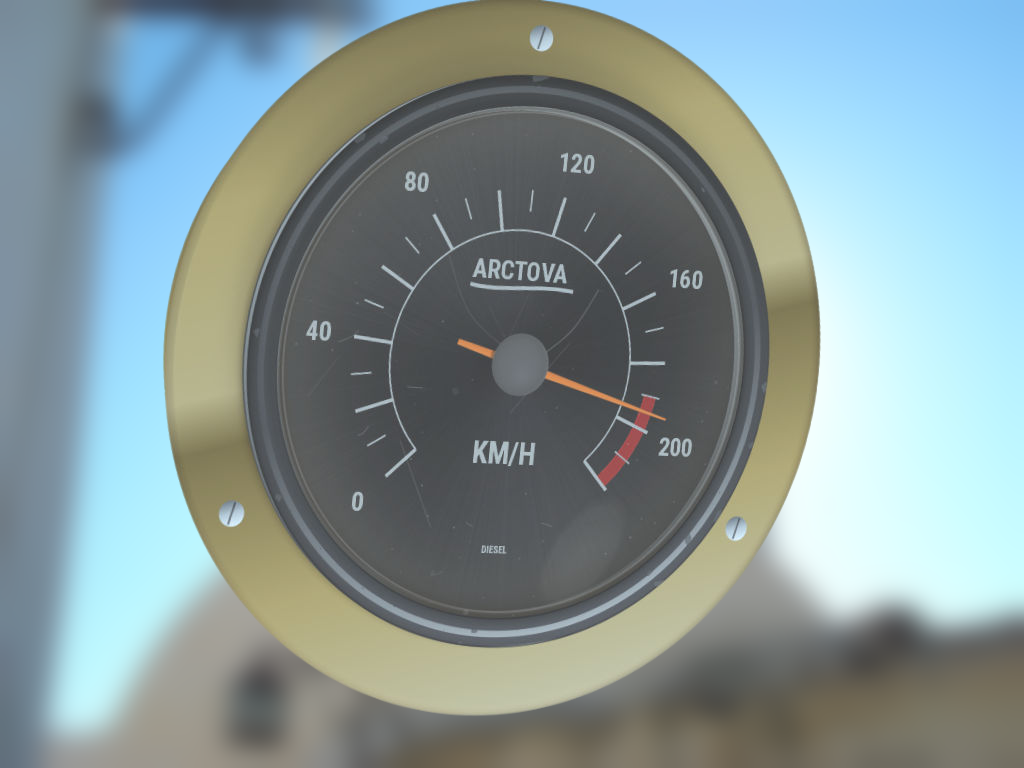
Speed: 195 km/h
